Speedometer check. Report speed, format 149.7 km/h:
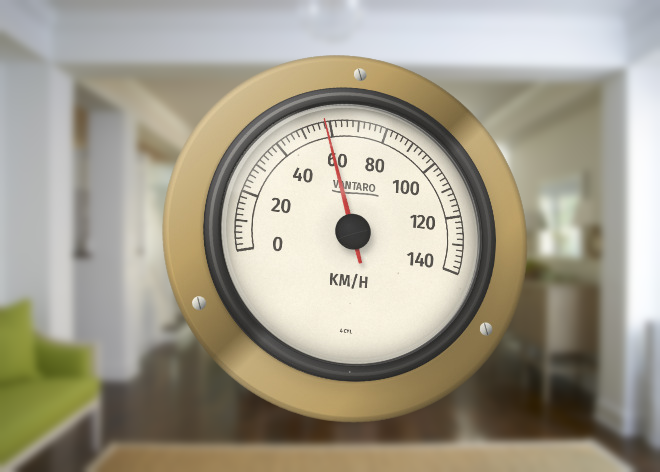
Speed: 58 km/h
